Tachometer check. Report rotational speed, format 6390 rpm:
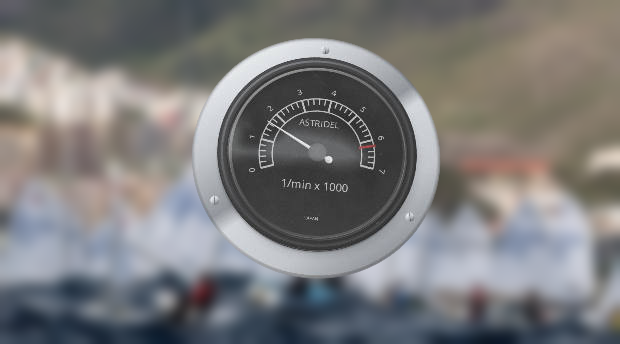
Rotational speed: 1600 rpm
